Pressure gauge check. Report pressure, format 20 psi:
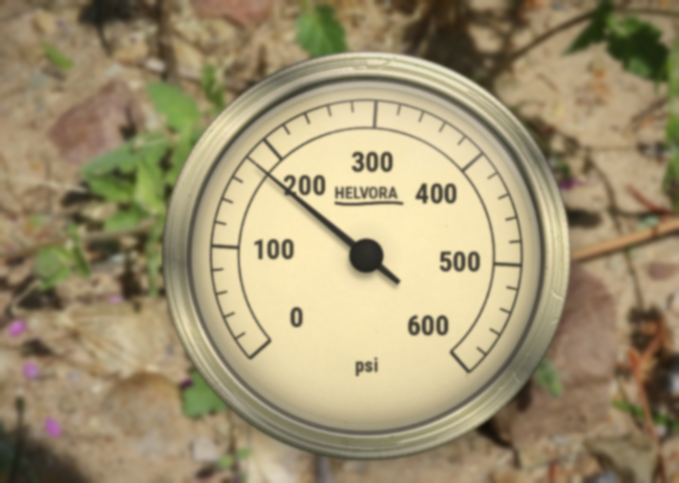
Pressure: 180 psi
